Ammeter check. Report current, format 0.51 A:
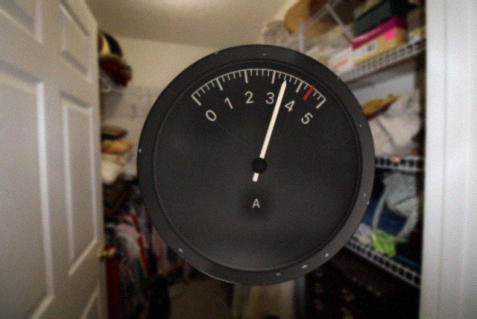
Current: 3.4 A
